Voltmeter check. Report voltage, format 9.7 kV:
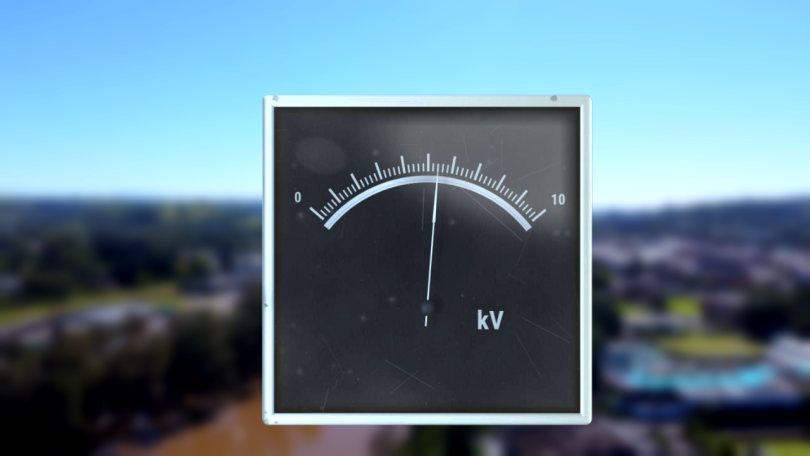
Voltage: 5.4 kV
